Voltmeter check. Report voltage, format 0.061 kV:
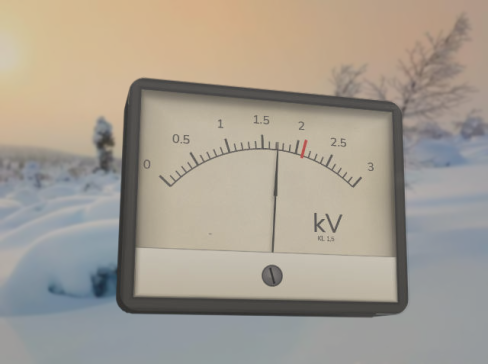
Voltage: 1.7 kV
